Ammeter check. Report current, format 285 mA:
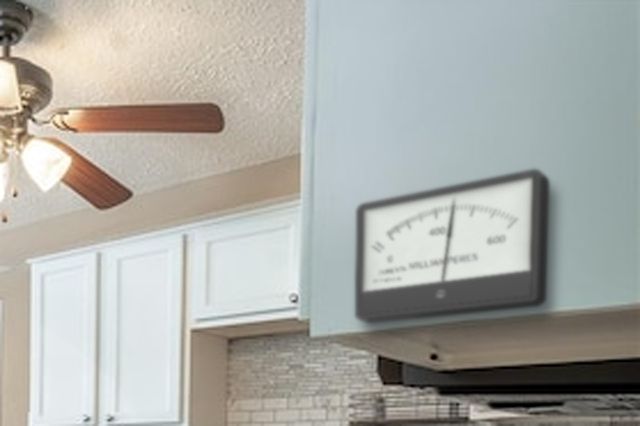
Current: 450 mA
